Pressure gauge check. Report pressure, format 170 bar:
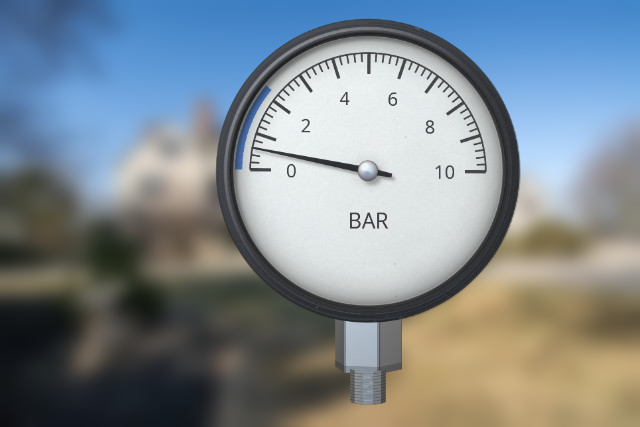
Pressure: 0.6 bar
